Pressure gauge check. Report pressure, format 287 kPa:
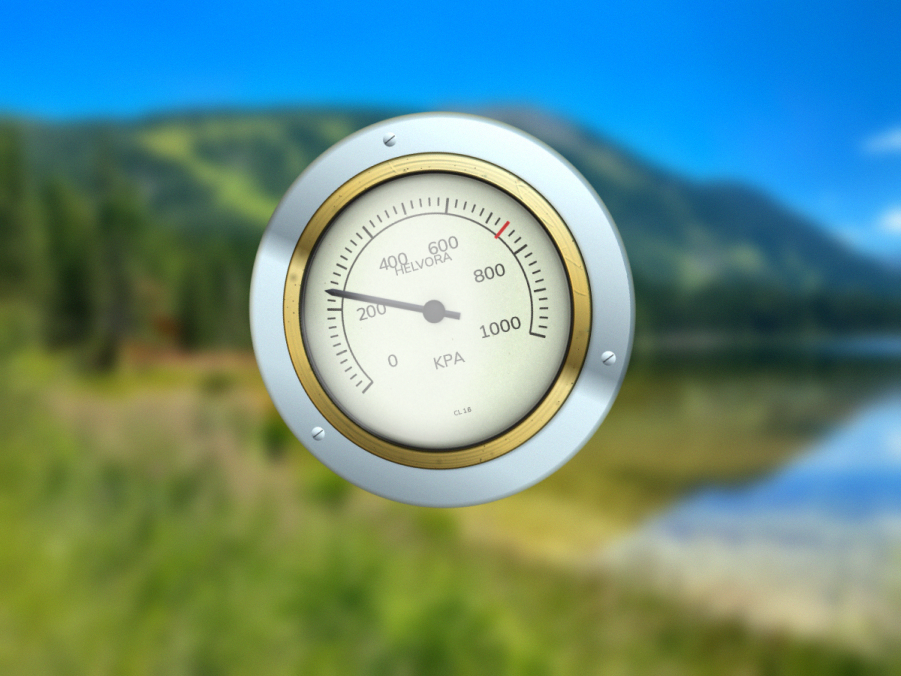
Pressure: 240 kPa
